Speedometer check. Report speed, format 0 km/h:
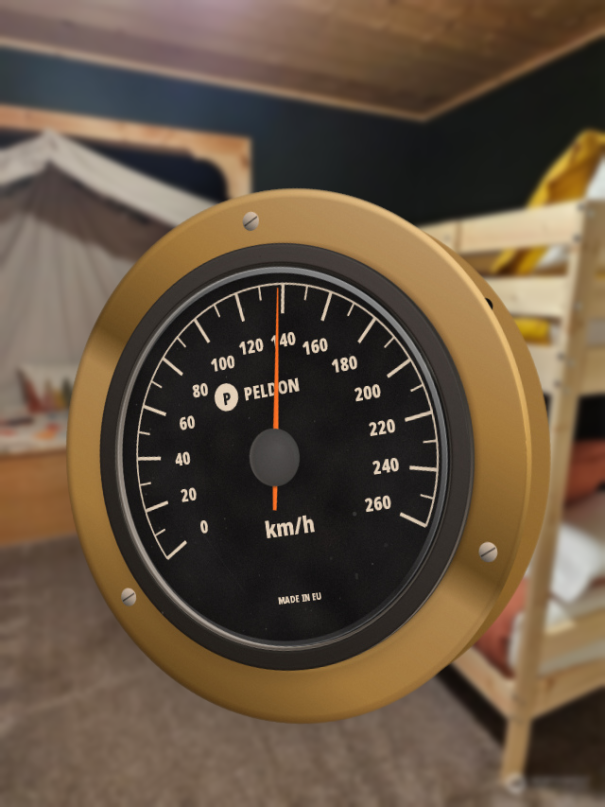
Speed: 140 km/h
